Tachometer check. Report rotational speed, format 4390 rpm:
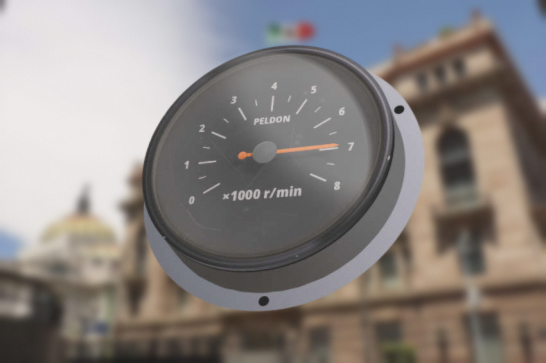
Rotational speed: 7000 rpm
